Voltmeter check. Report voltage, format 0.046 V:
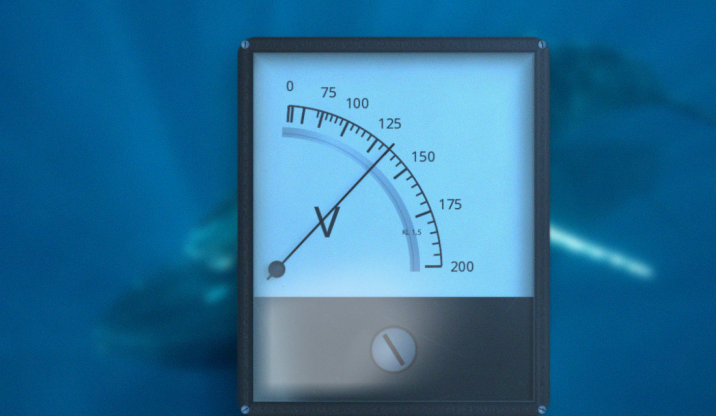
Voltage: 135 V
